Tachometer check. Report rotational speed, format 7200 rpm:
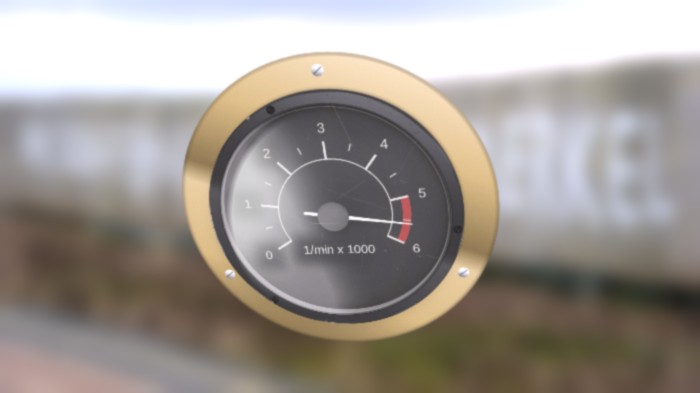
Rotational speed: 5500 rpm
